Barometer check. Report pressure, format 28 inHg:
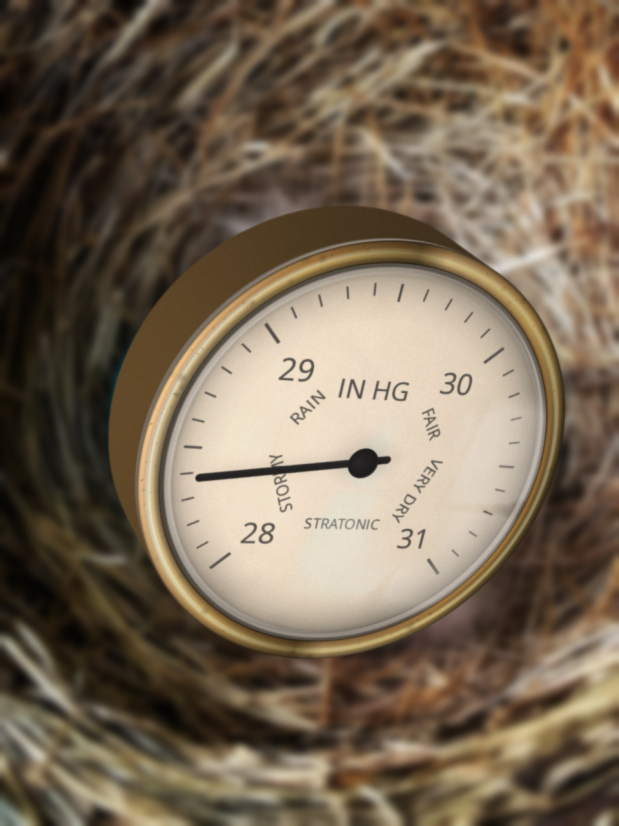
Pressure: 28.4 inHg
